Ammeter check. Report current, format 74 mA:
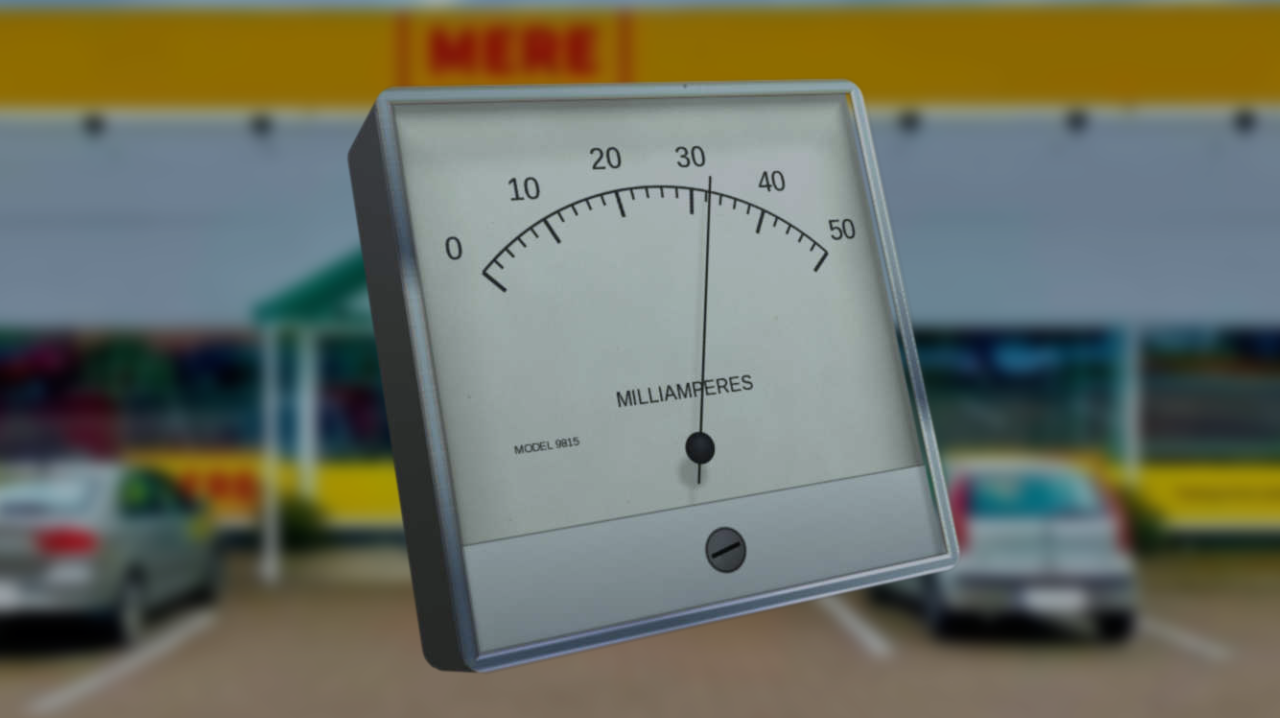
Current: 32 mA
